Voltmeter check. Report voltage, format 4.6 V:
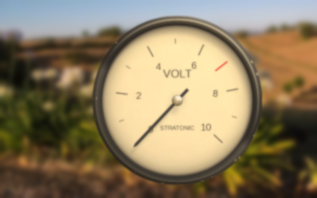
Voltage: 0 V
